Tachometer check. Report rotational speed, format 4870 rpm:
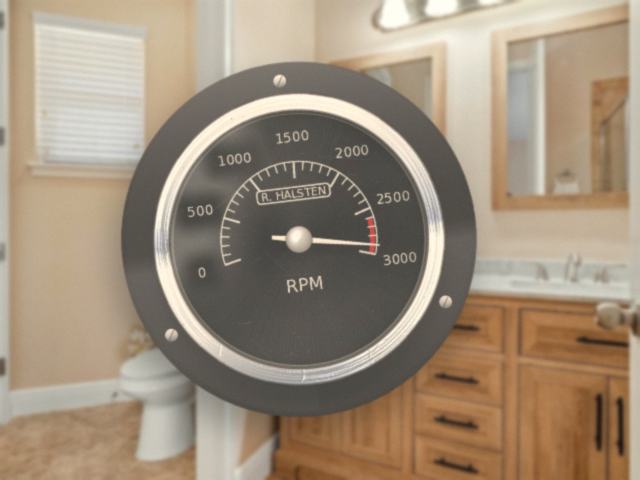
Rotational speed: 2900 rpm
